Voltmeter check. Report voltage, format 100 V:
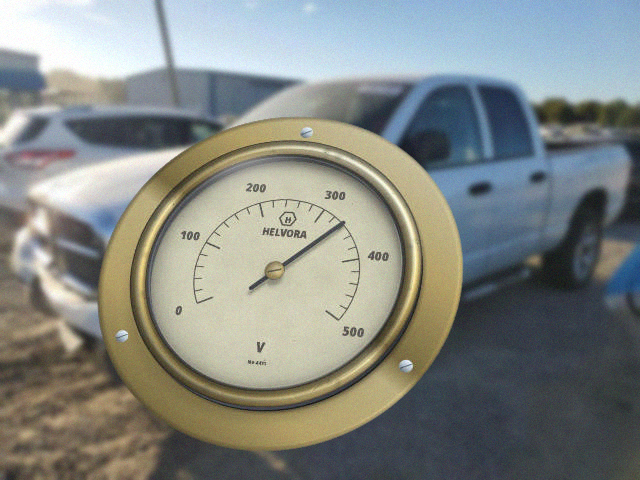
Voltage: 340 V
